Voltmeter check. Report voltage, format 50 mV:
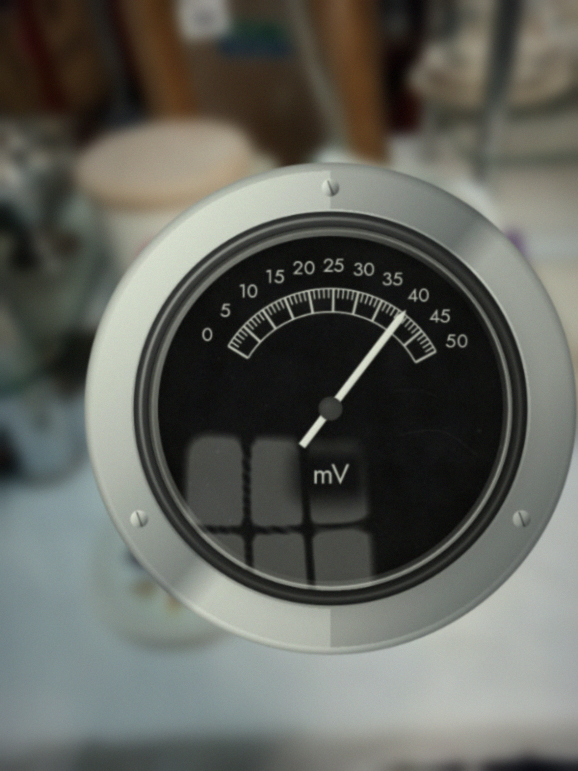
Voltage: 40 mV
